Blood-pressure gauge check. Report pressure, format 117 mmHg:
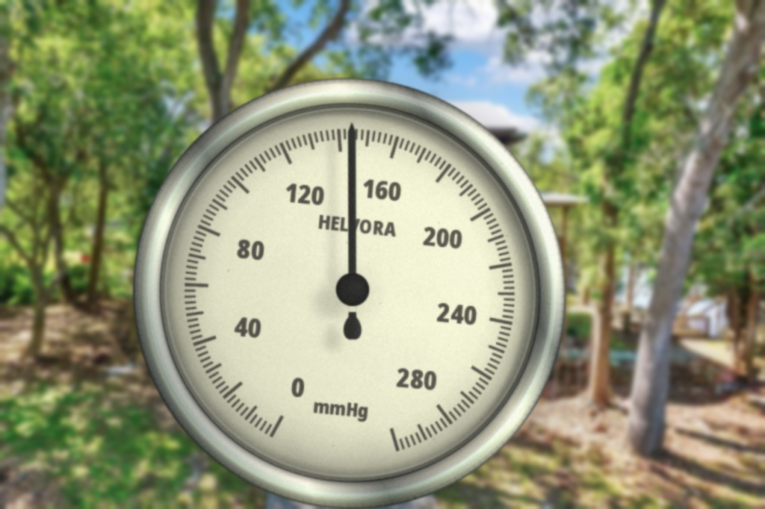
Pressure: 144 mmHg
